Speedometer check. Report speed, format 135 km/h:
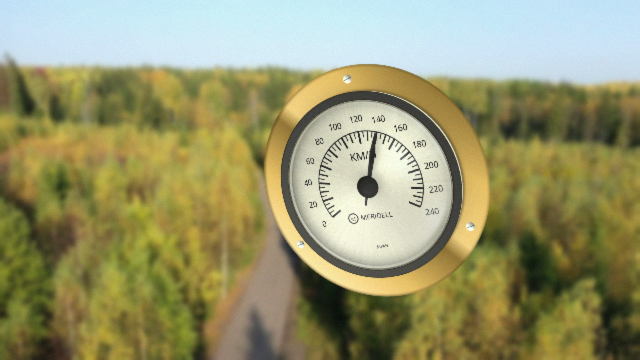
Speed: 140 km/h
